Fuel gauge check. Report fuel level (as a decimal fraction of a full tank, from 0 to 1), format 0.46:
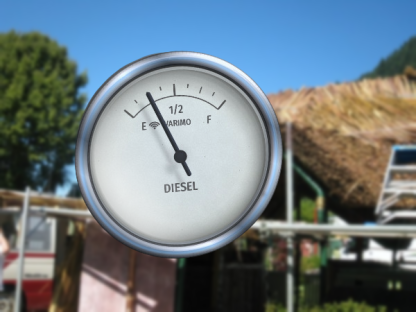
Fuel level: 0.25
